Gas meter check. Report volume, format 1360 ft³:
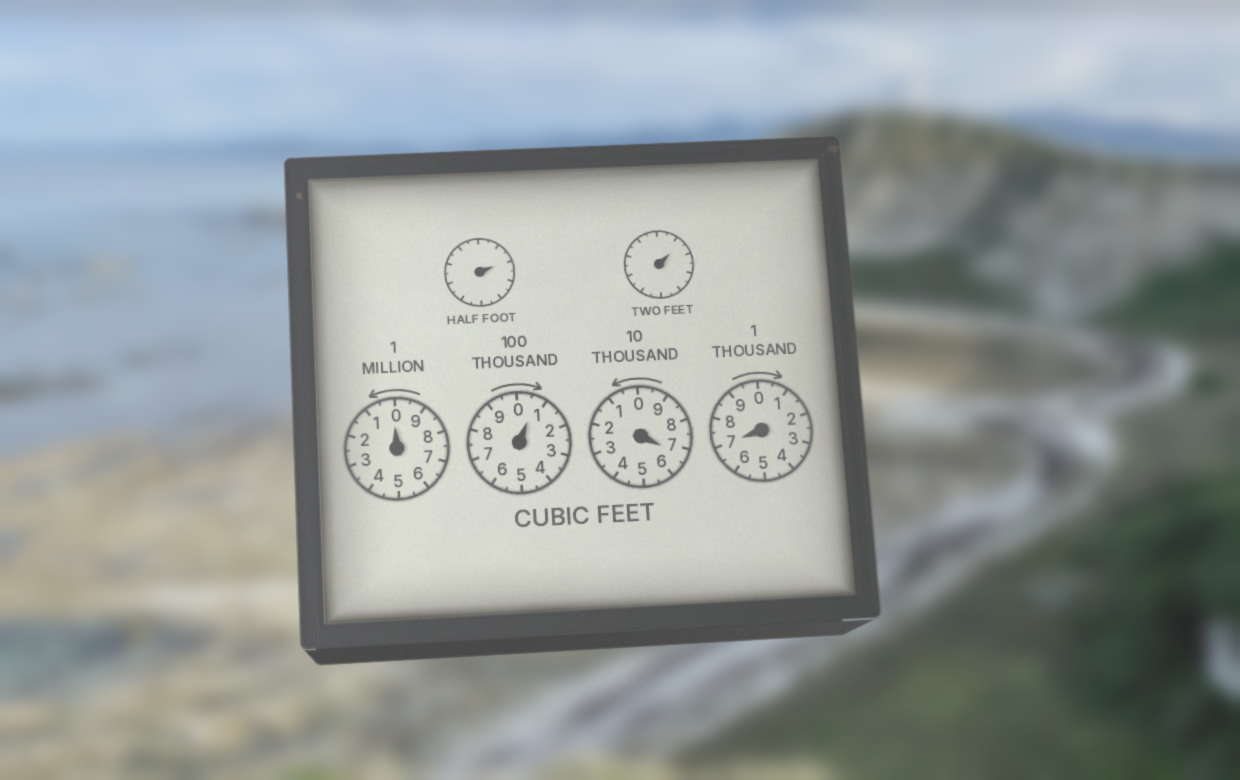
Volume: 6700 ft³
